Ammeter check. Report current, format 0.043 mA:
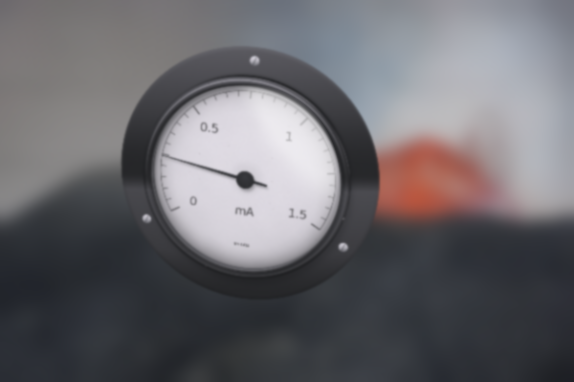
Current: 0.25 mA
